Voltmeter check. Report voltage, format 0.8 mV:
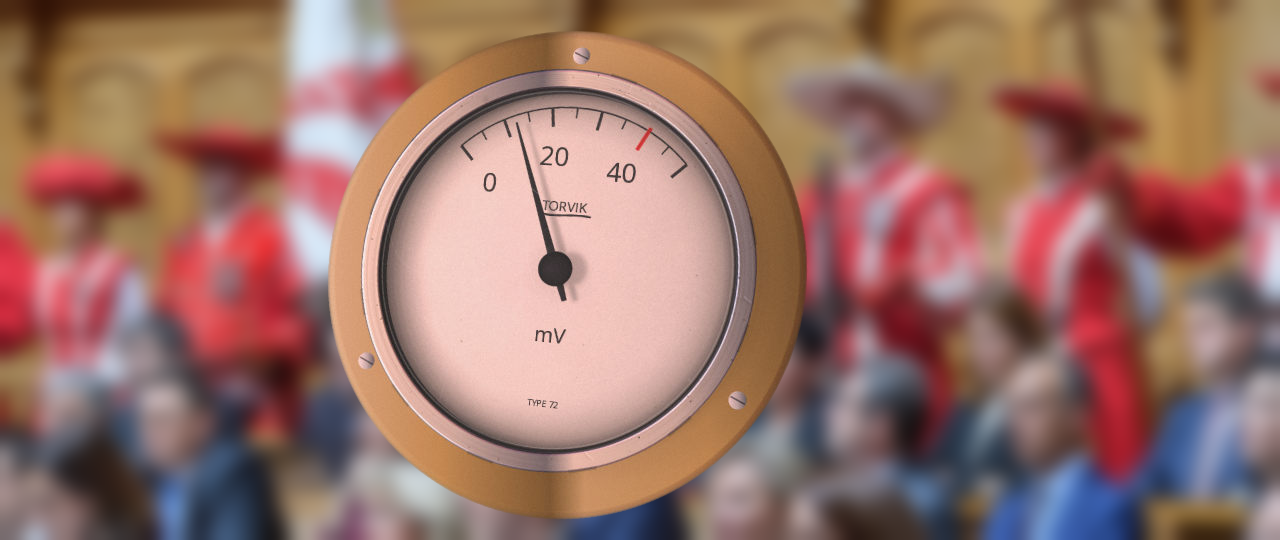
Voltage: 12.5 mV
